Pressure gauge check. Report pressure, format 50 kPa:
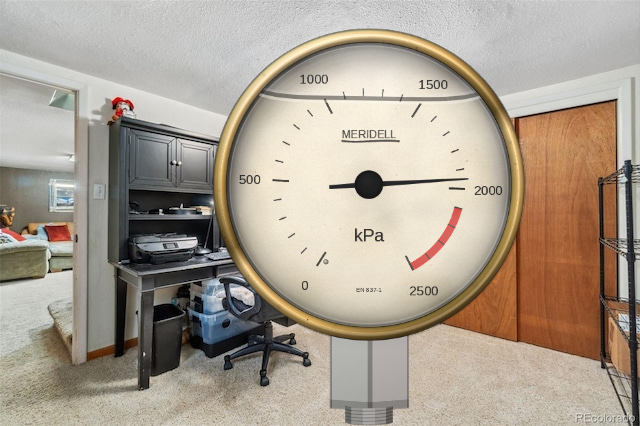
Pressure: 1950 kPa
